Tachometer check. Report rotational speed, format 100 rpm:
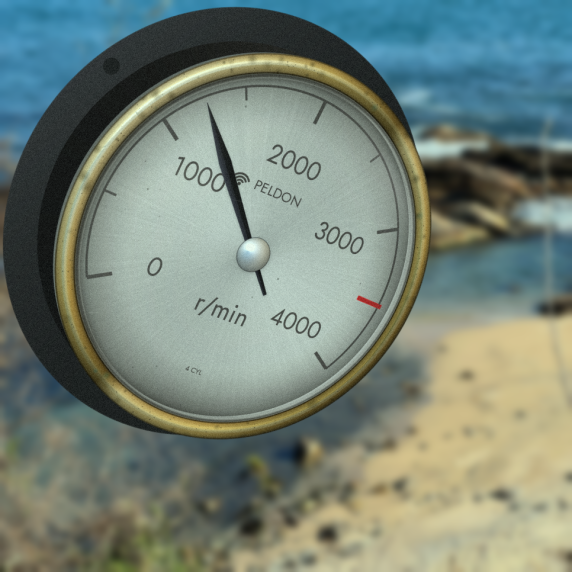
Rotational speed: 1250 rpm
